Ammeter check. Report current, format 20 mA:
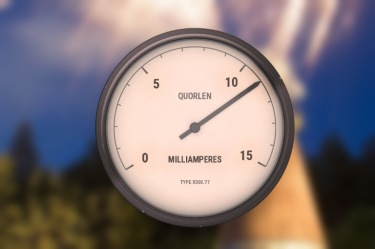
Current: 11 mA
